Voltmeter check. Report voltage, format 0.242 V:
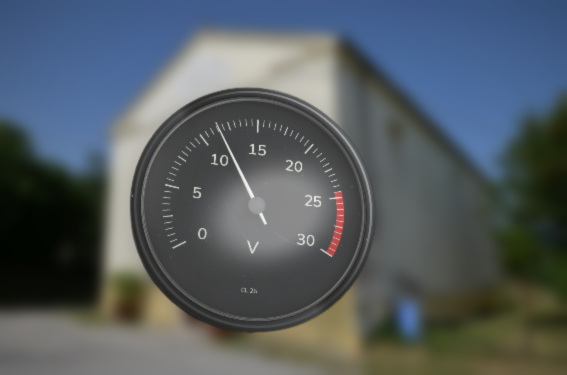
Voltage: 11.5 V
